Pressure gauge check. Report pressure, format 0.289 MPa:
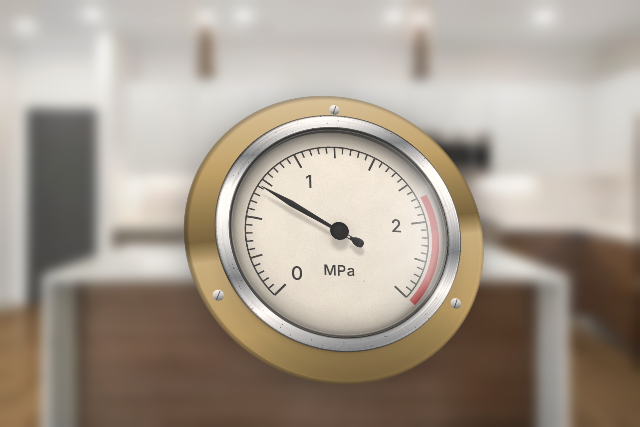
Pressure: 0.7 MPa
